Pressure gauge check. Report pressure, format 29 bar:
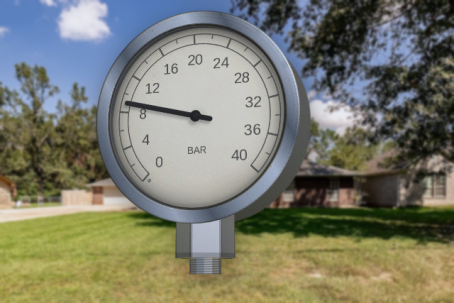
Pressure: 9 bar
